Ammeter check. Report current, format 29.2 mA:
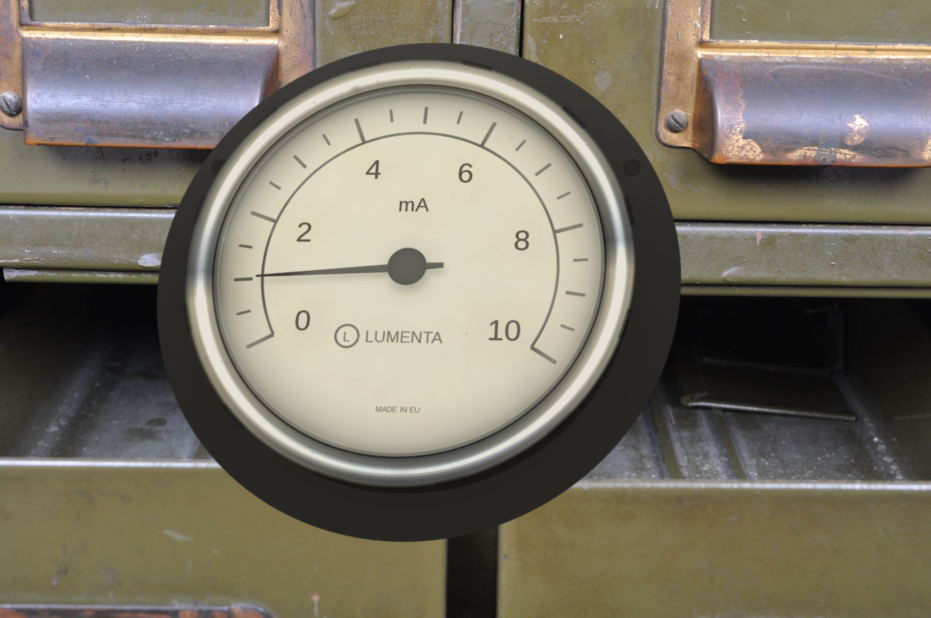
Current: 1 mA
